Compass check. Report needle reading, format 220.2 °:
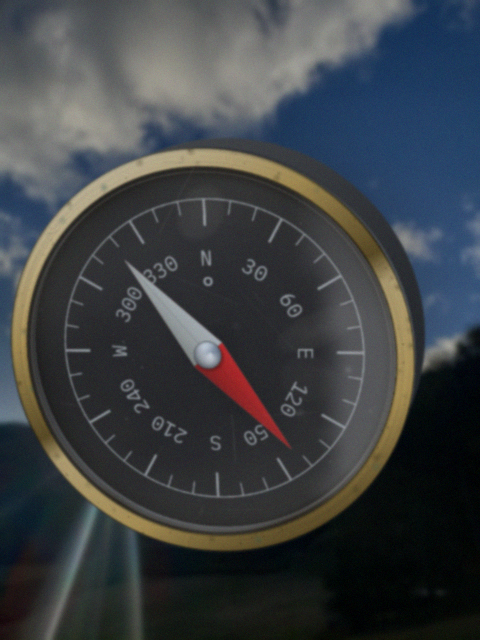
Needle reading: 140 °
